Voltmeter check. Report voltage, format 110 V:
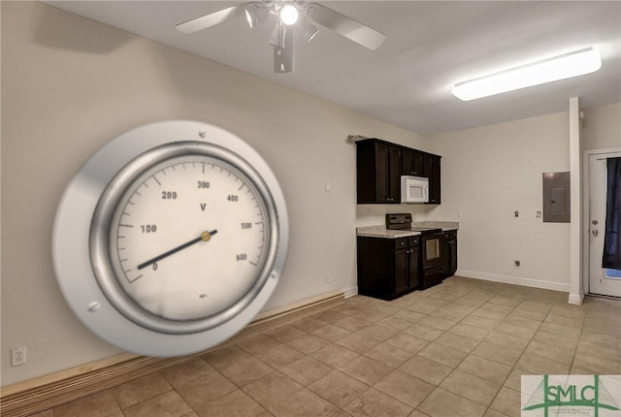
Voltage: 20 V
